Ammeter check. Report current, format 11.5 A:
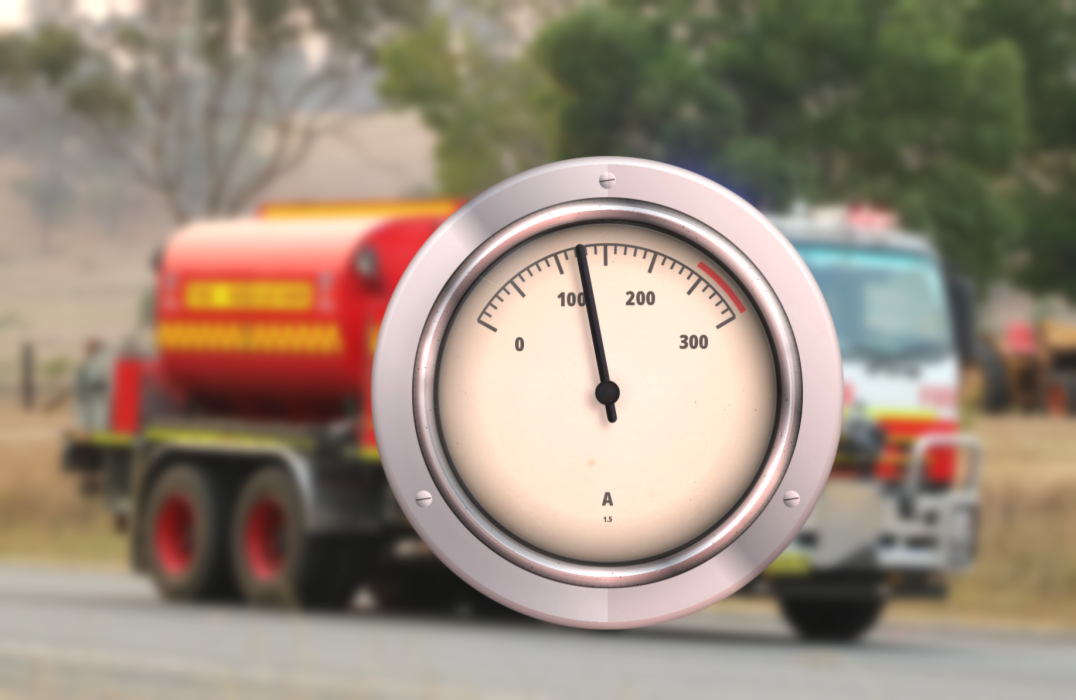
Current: 125 A
